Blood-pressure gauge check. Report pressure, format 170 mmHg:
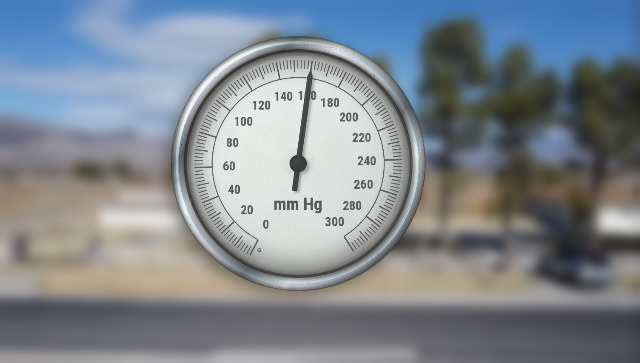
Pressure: 160 mmHg
